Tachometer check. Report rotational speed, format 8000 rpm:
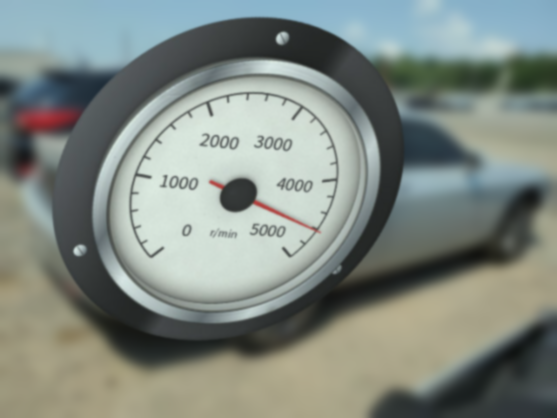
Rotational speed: 4600 rpm
